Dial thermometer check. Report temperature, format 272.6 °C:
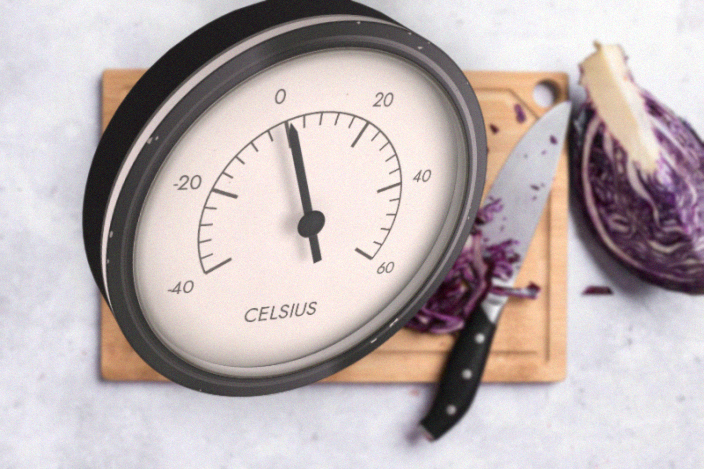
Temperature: 0 °C
